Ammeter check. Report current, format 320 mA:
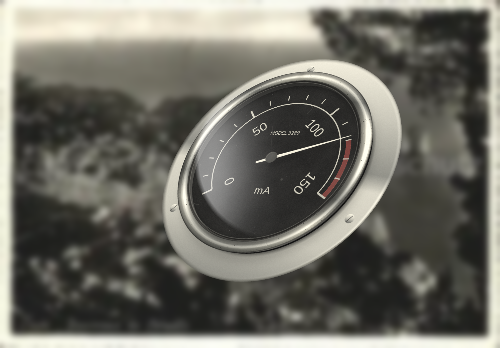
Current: 120 mA
